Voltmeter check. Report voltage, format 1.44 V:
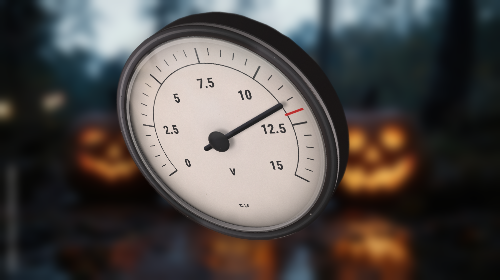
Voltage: 11.5 V
